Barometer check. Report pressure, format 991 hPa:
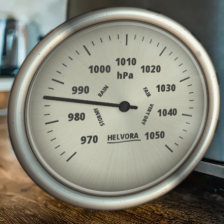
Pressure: 986 hPa
